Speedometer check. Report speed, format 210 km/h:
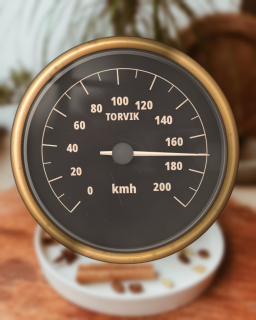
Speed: 170 km/h
